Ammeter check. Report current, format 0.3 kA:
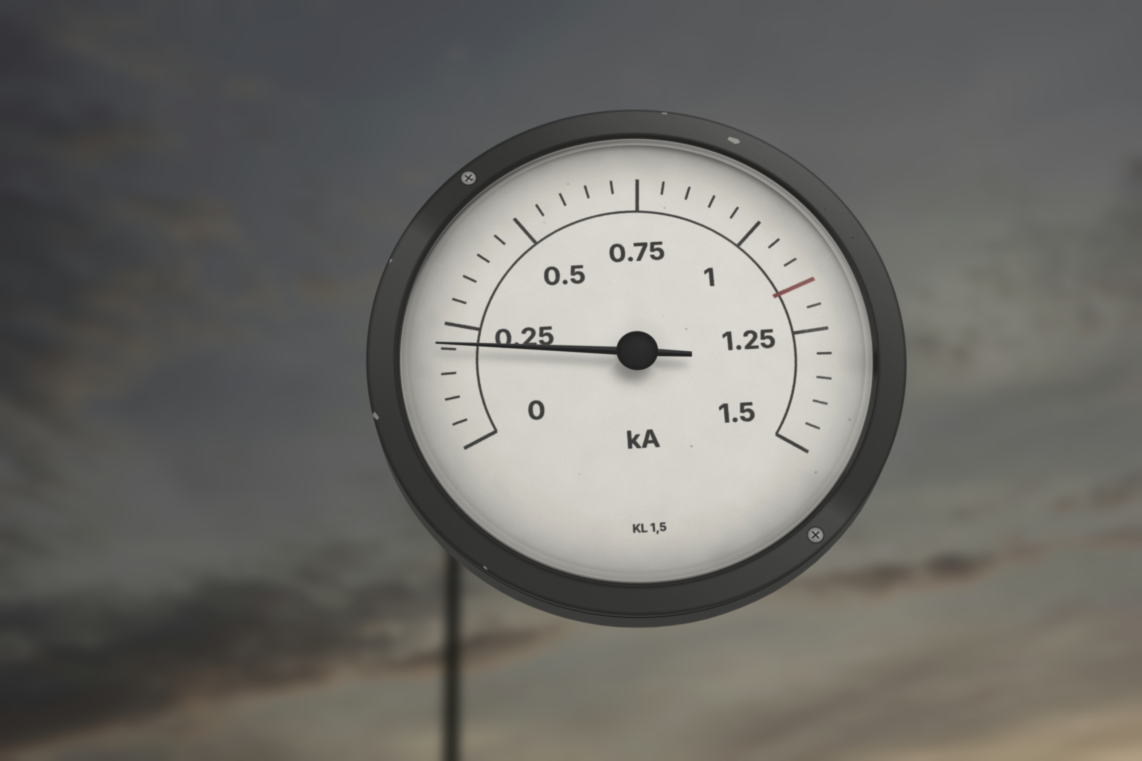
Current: 0.2 kA
